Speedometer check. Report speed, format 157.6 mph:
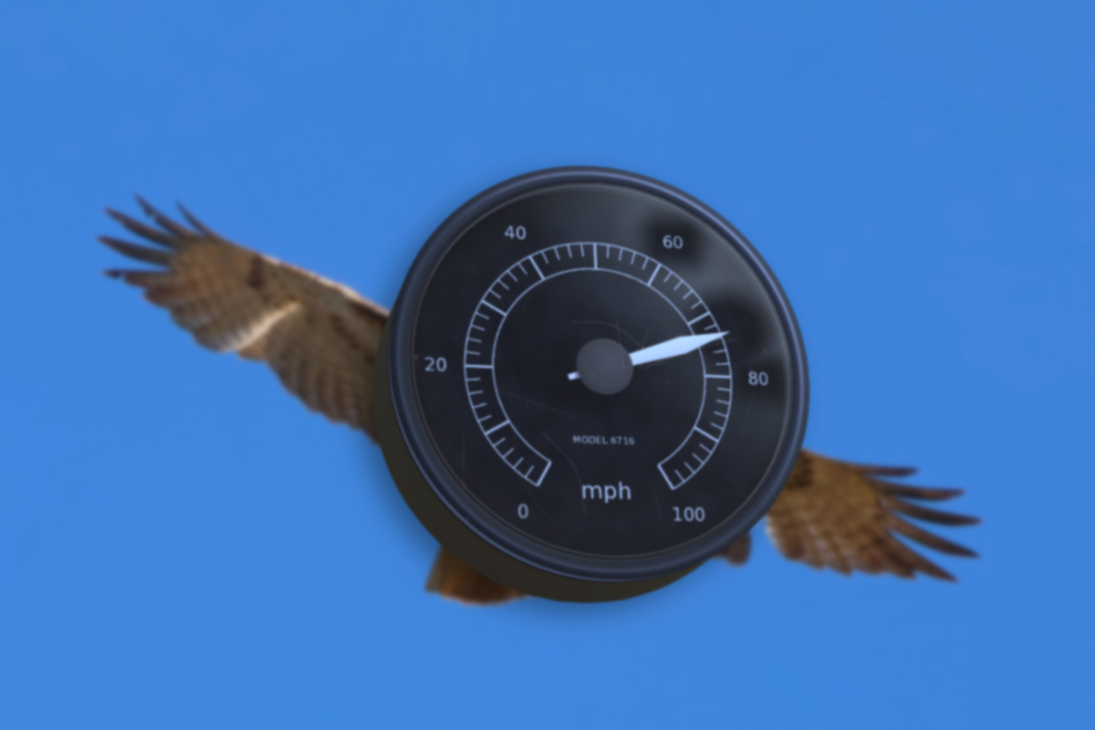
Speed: 74 mph
